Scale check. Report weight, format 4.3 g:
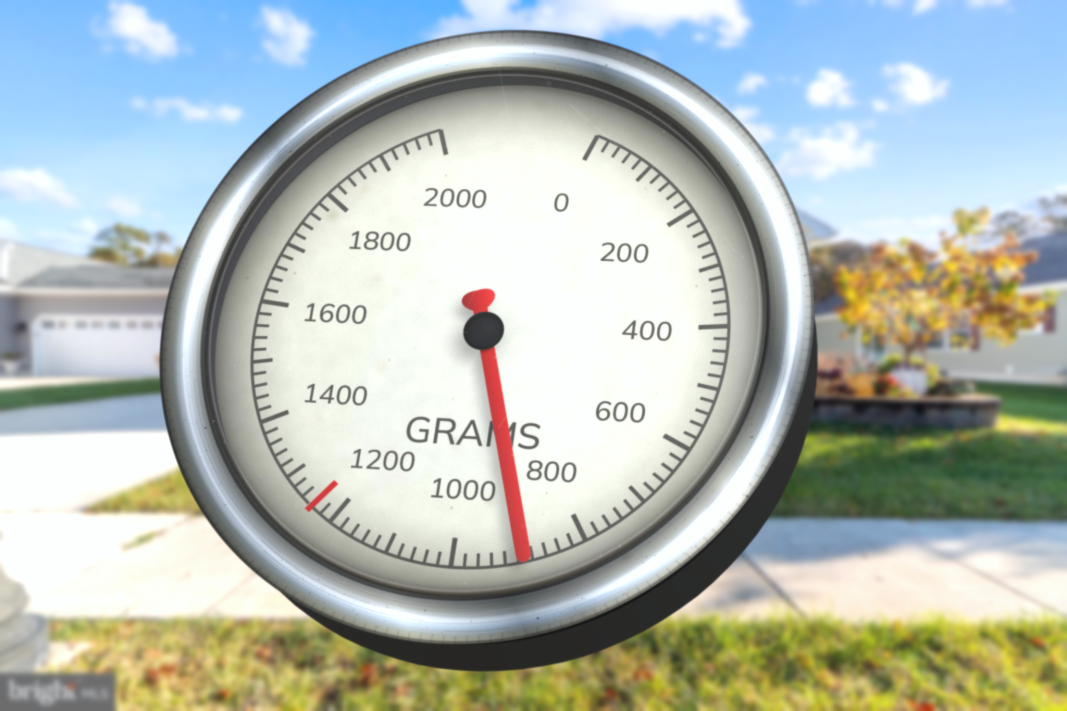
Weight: 890 g
